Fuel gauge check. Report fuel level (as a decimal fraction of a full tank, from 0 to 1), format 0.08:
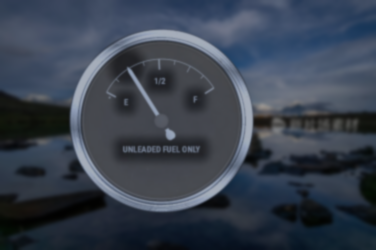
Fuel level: 0.25
